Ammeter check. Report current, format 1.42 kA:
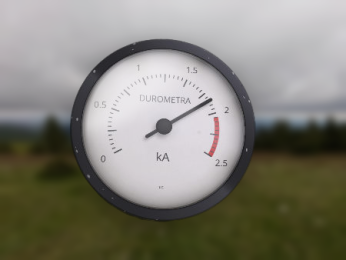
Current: 1.85 kA
